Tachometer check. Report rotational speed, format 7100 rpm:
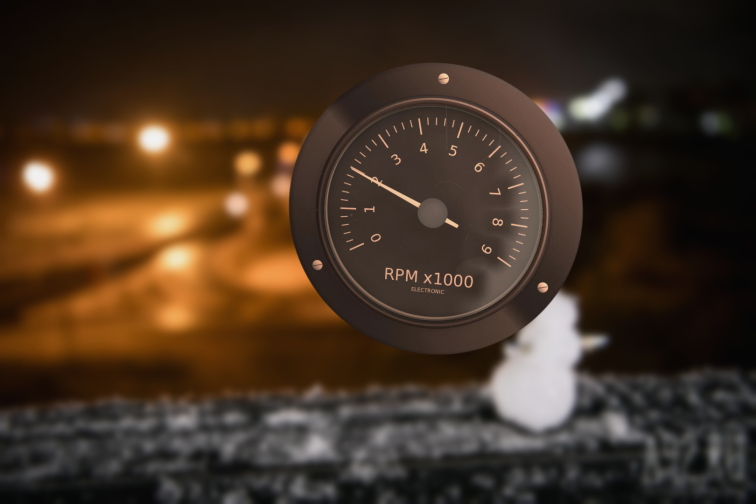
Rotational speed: 2000 rpm
